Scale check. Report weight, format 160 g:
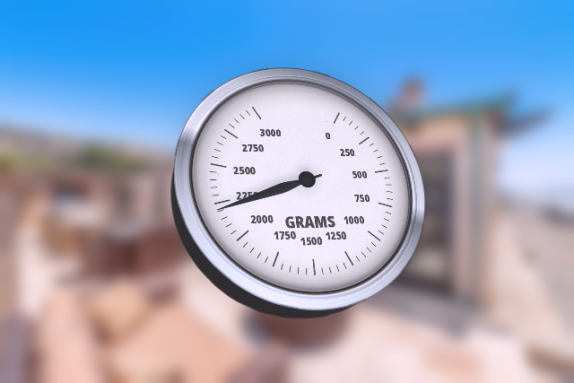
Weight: 2200 g
